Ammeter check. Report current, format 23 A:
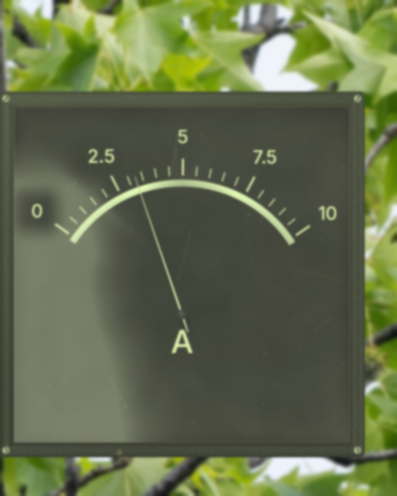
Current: 3.25 A
